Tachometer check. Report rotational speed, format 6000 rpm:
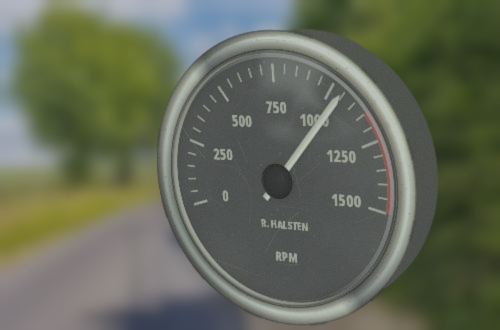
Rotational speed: 1050 rpm
